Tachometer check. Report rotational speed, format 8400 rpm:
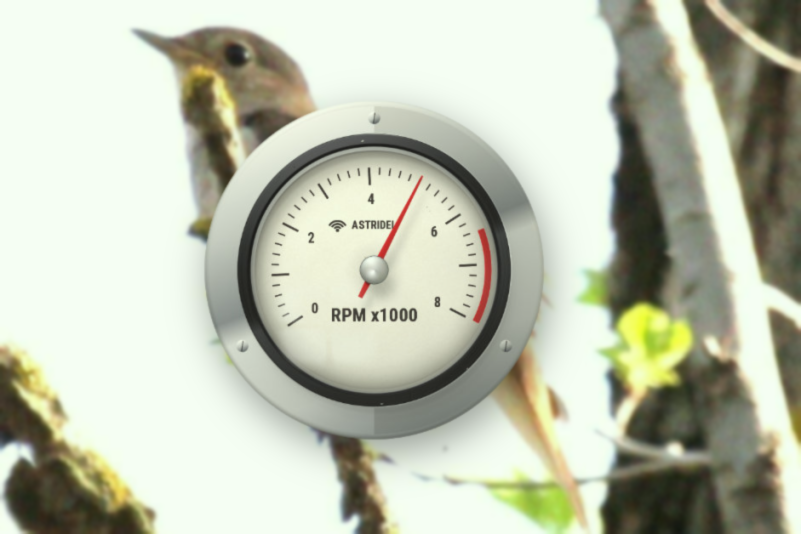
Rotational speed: 5000 rpm
